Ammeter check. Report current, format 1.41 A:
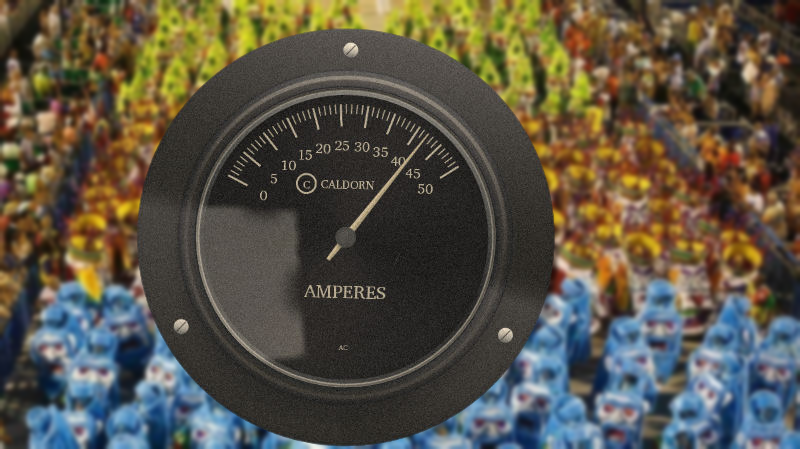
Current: 42 A
